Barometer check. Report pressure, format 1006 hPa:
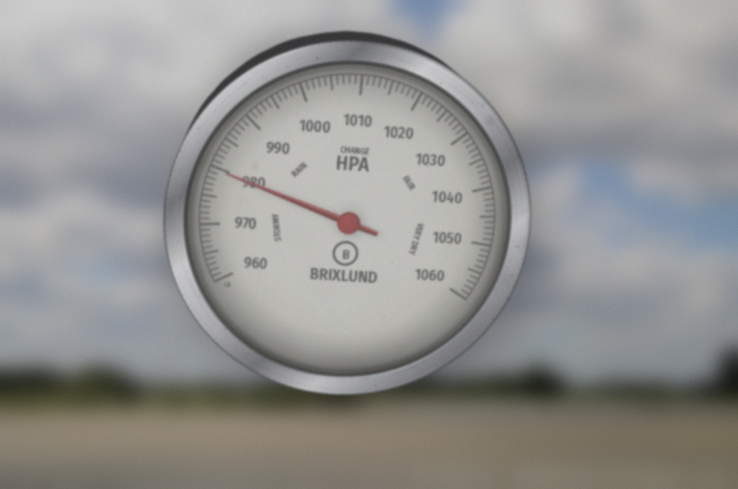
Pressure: 980 hPa
